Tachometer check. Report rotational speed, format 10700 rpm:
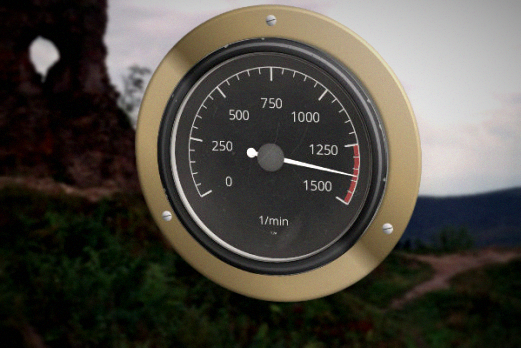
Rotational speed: 1375 rpm
